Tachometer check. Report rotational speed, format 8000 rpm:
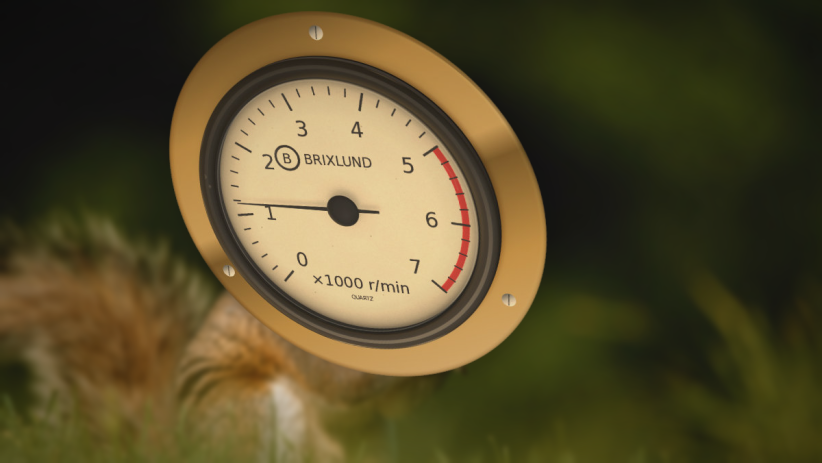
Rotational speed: 1200 rpm
